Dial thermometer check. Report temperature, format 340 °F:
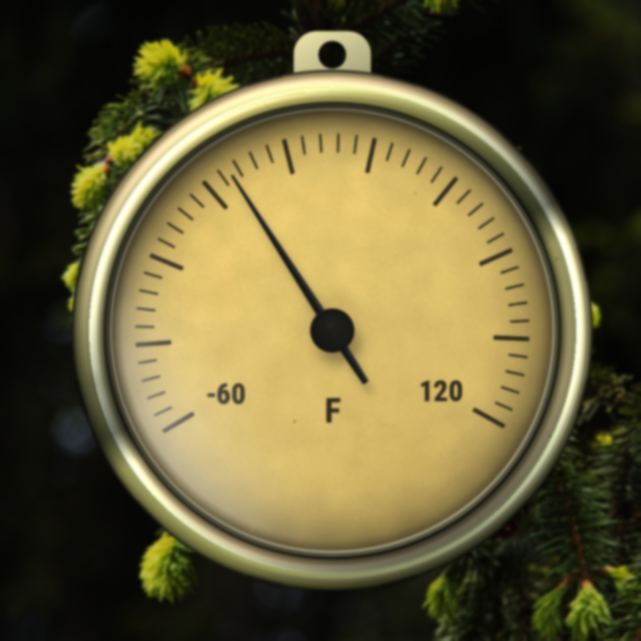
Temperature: 6 °F
